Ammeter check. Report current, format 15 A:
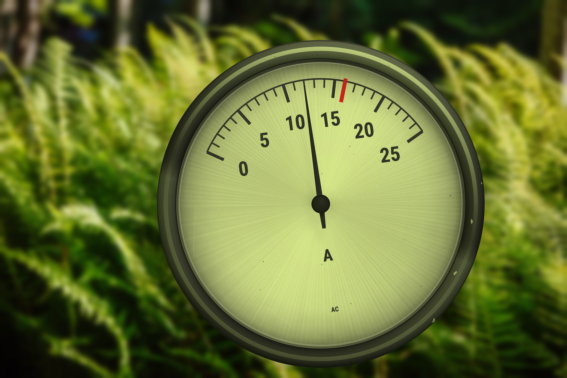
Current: 12 A
